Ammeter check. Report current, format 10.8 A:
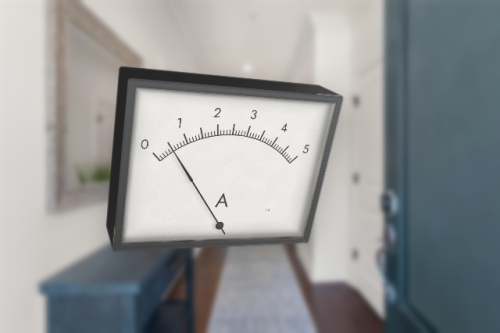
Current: 0.5 A
